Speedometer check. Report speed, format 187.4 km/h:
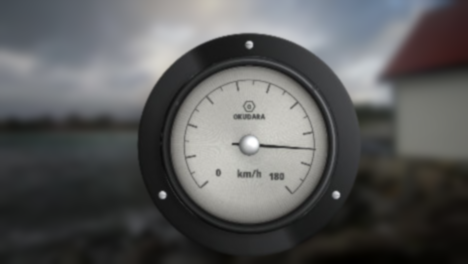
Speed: 150 km/h
